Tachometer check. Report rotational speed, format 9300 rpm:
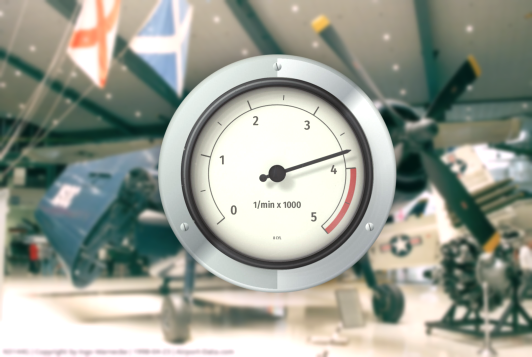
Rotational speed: 3750 rpm
